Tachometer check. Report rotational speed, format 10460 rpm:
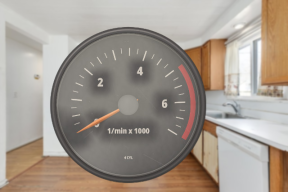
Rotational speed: 0 rpm
